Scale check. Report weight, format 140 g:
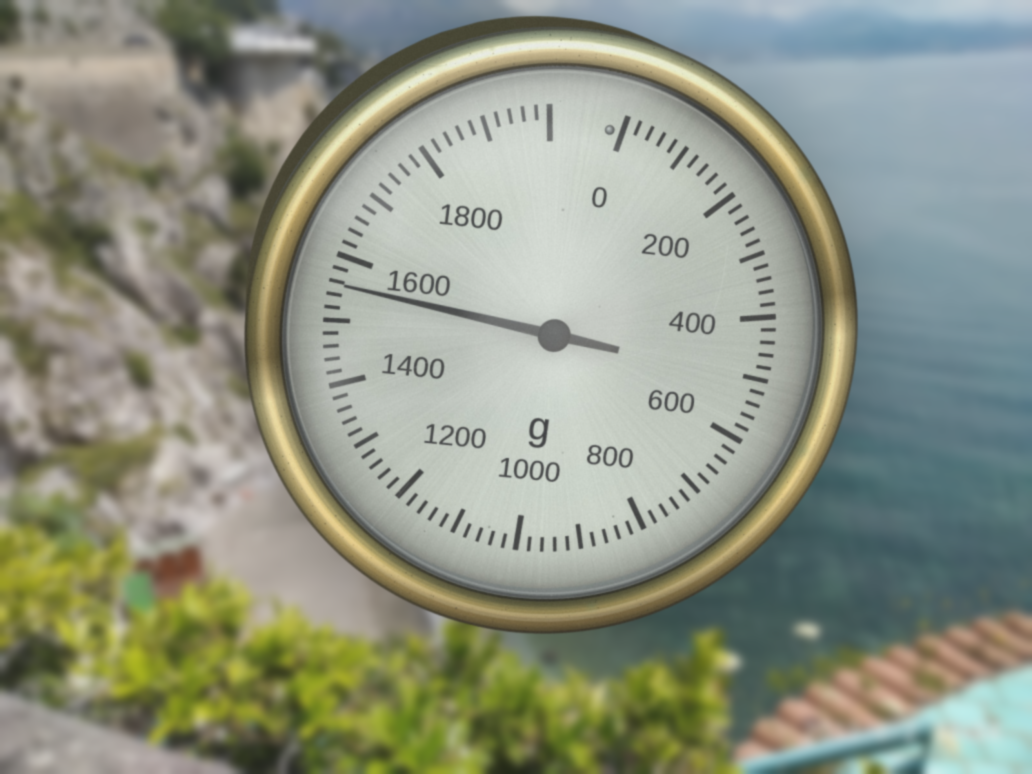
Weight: 1560 g
